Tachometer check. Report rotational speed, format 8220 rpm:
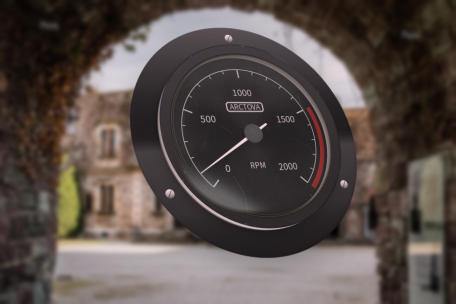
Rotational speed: 100 rpm
